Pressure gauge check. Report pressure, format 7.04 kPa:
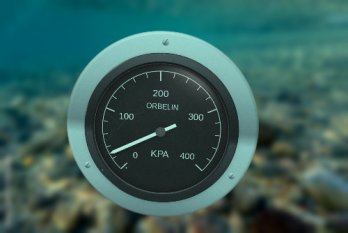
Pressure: 30 kPa
